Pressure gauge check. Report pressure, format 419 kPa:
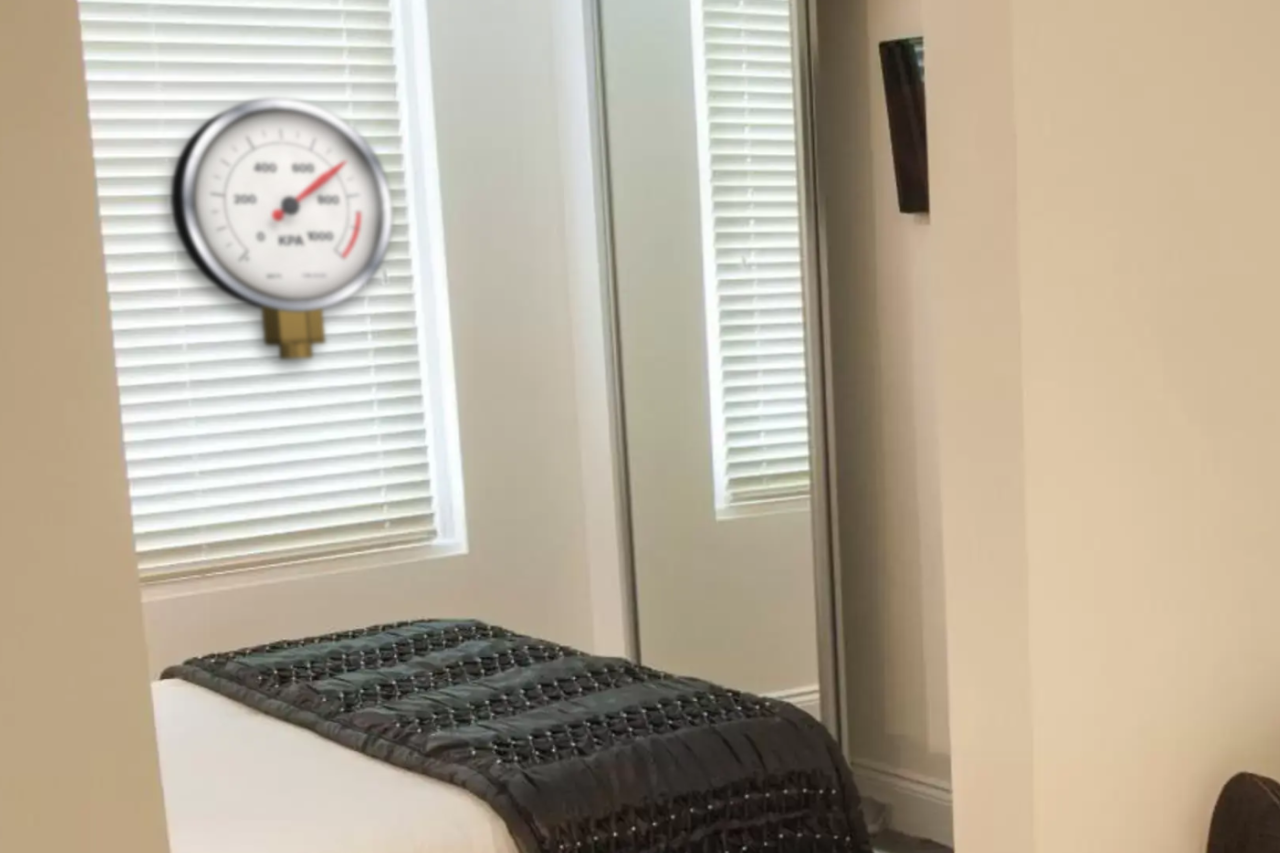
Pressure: 700 kPa
